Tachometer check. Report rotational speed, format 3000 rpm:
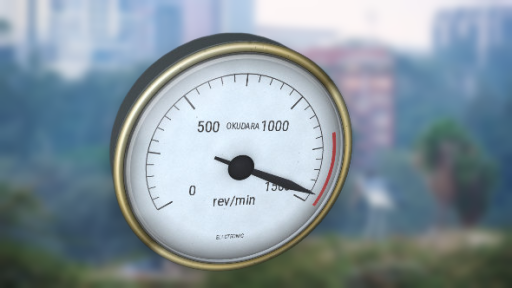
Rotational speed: 1450 rpm
